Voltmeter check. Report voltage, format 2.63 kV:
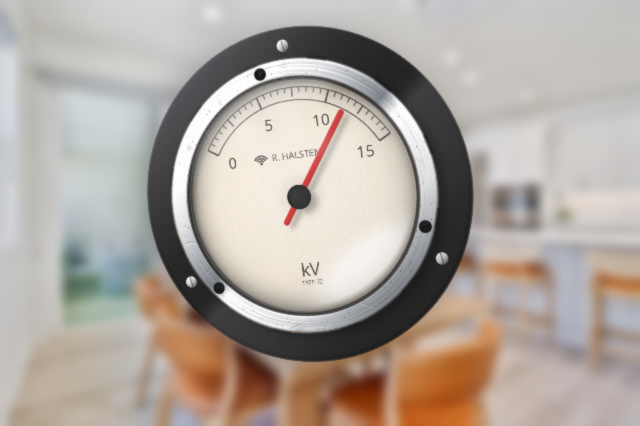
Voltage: 11.5 kV
